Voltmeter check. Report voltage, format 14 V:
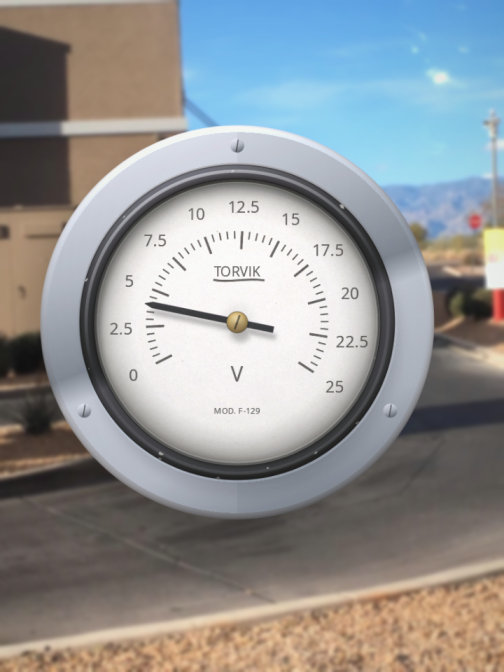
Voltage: 4 V
